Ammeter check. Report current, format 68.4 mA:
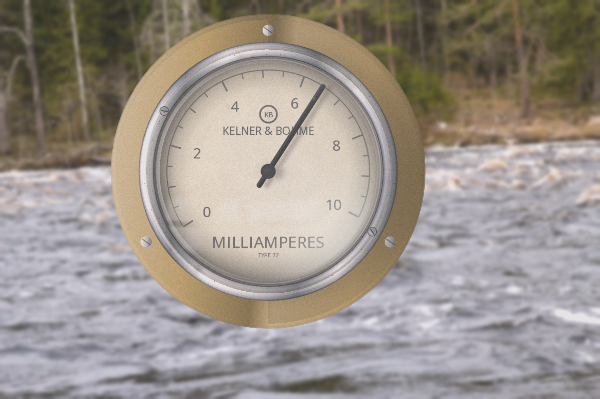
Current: 6.5 mA
